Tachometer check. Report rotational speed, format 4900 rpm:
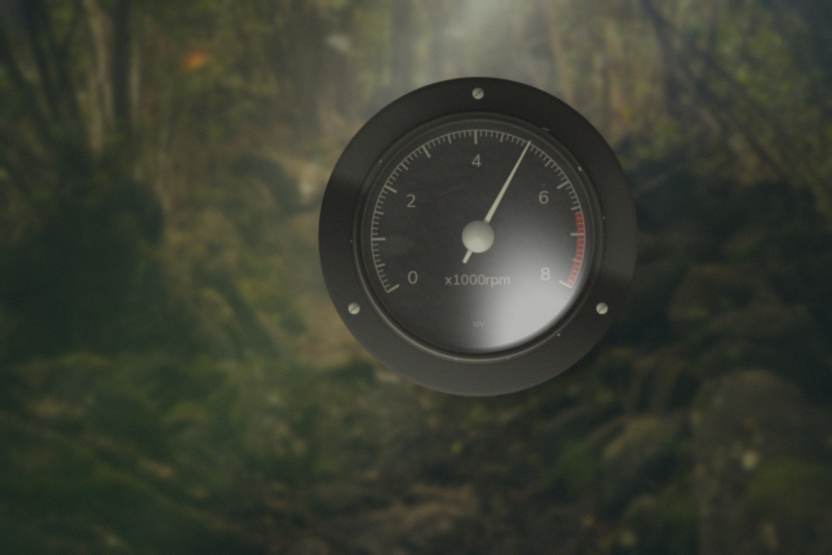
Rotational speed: 5000 rpm
